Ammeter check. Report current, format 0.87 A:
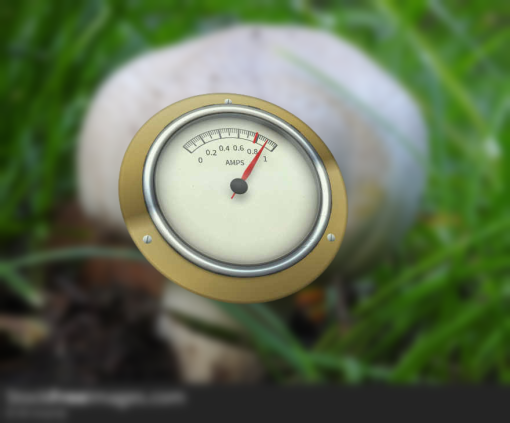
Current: 0.9 A
